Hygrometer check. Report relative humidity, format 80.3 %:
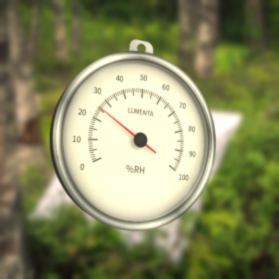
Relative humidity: 25 %
